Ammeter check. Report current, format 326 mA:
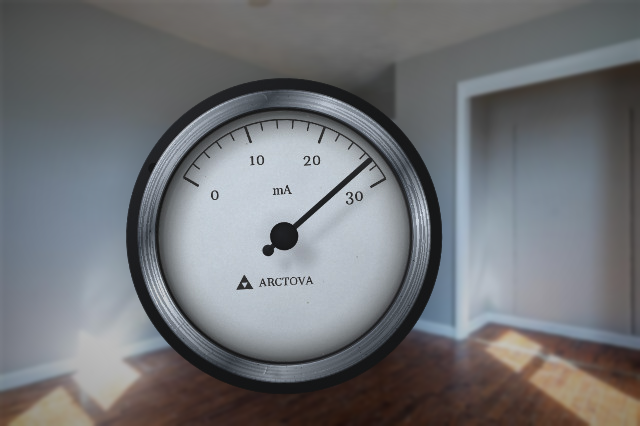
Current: 27 mA
